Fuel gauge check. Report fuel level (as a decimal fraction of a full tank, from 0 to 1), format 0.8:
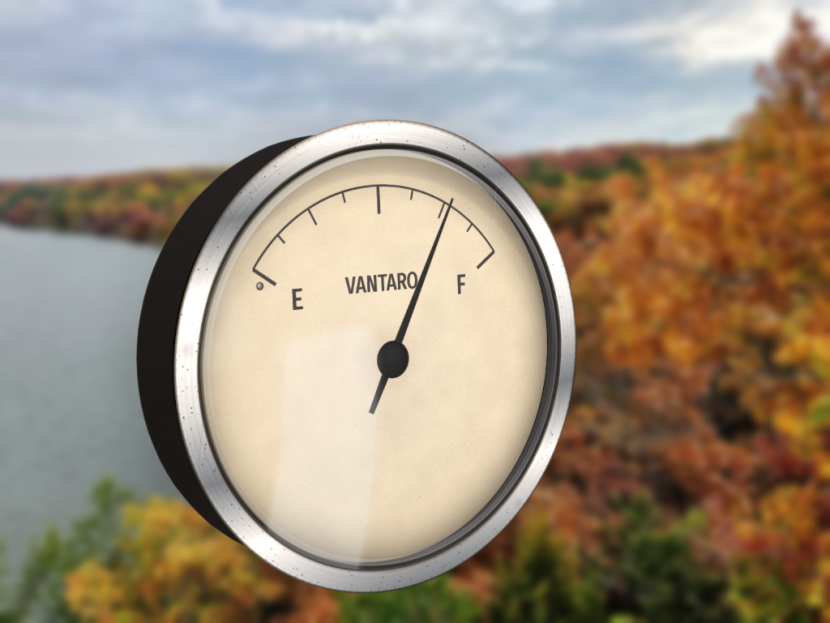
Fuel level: 0.75
